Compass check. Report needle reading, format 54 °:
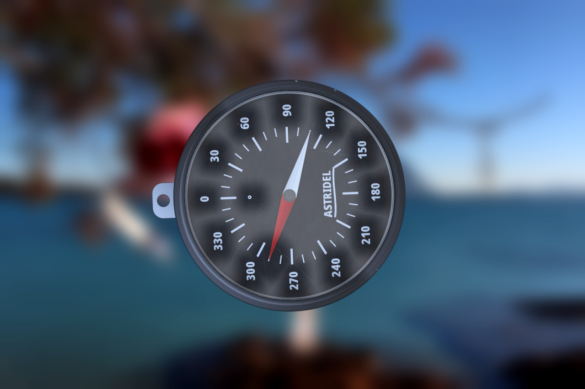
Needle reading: 290 °
